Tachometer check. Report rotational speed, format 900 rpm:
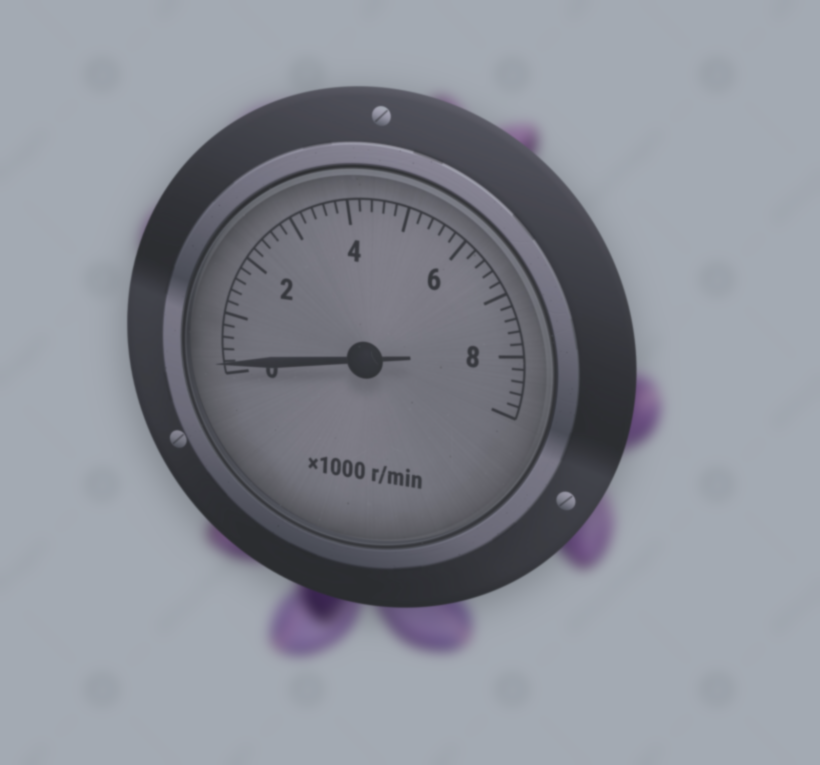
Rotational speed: 200 rpm
